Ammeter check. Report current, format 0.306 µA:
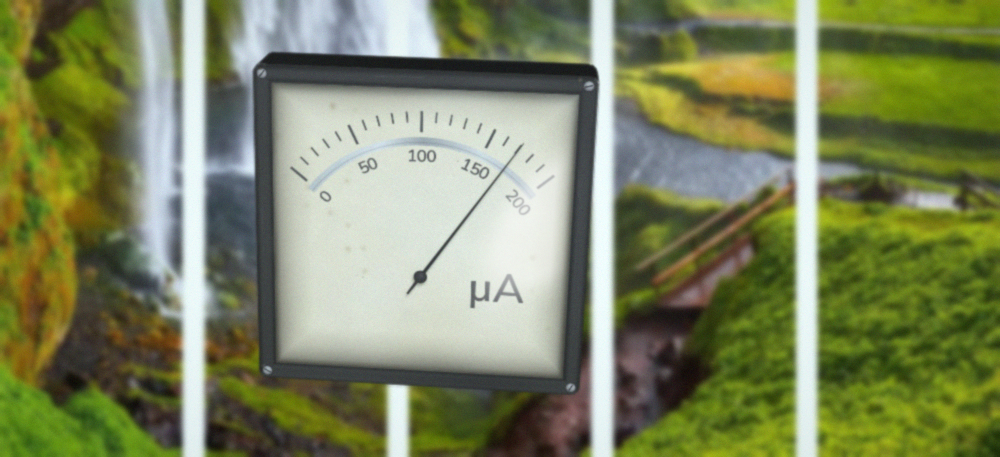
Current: 170 µA
